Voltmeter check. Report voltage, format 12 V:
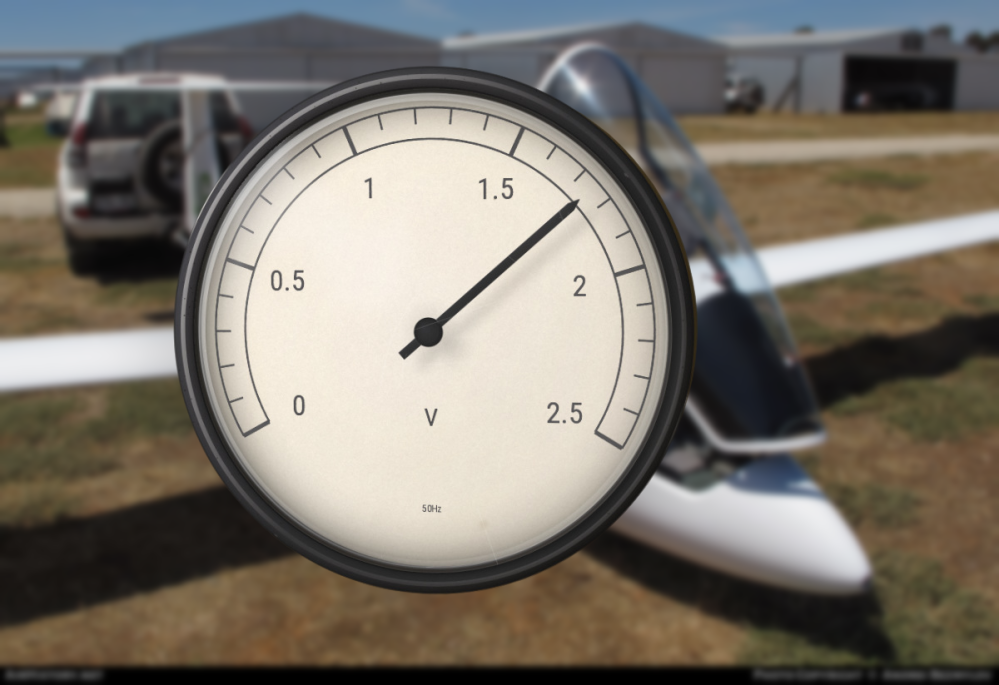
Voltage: 1.75 V
